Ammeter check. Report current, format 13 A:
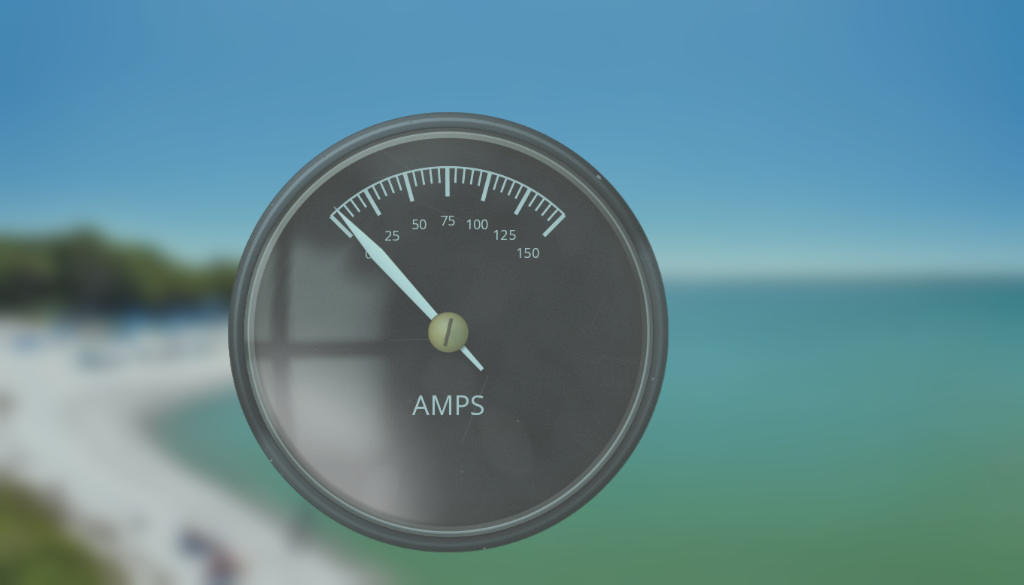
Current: 5 A
